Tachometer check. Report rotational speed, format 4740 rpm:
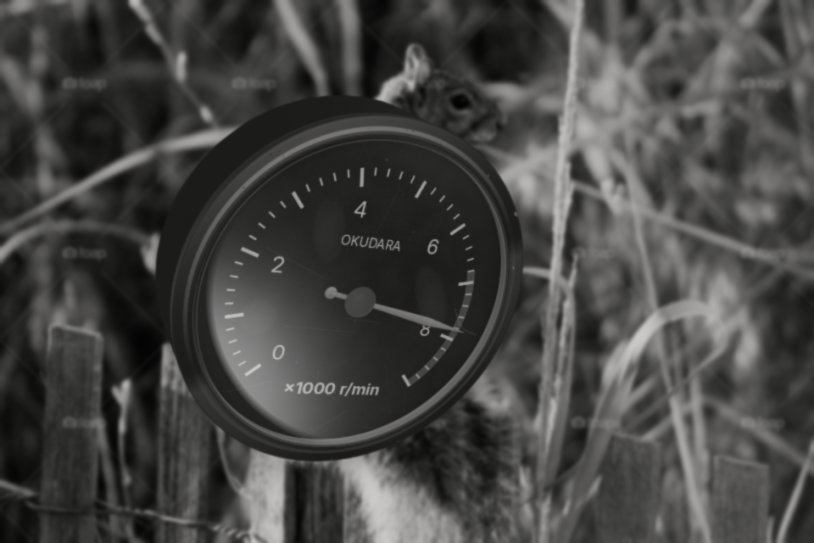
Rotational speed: 7800 rpm
